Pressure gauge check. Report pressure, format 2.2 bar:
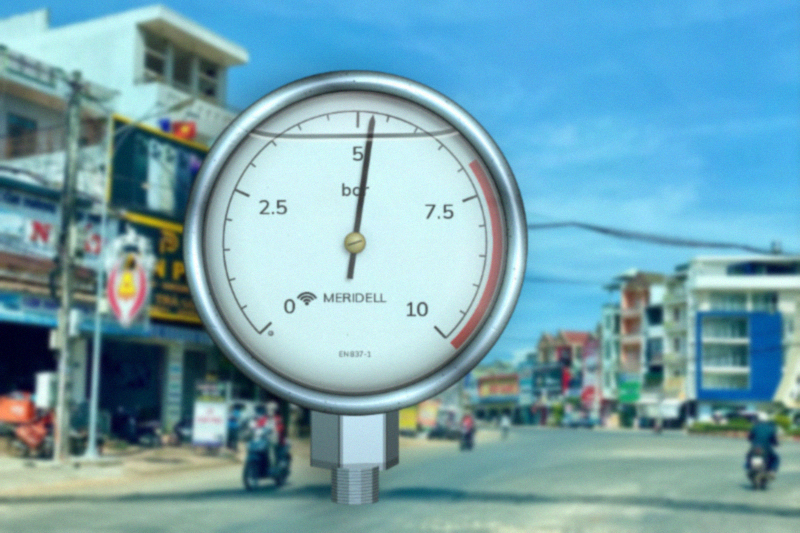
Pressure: 5.25 bar
